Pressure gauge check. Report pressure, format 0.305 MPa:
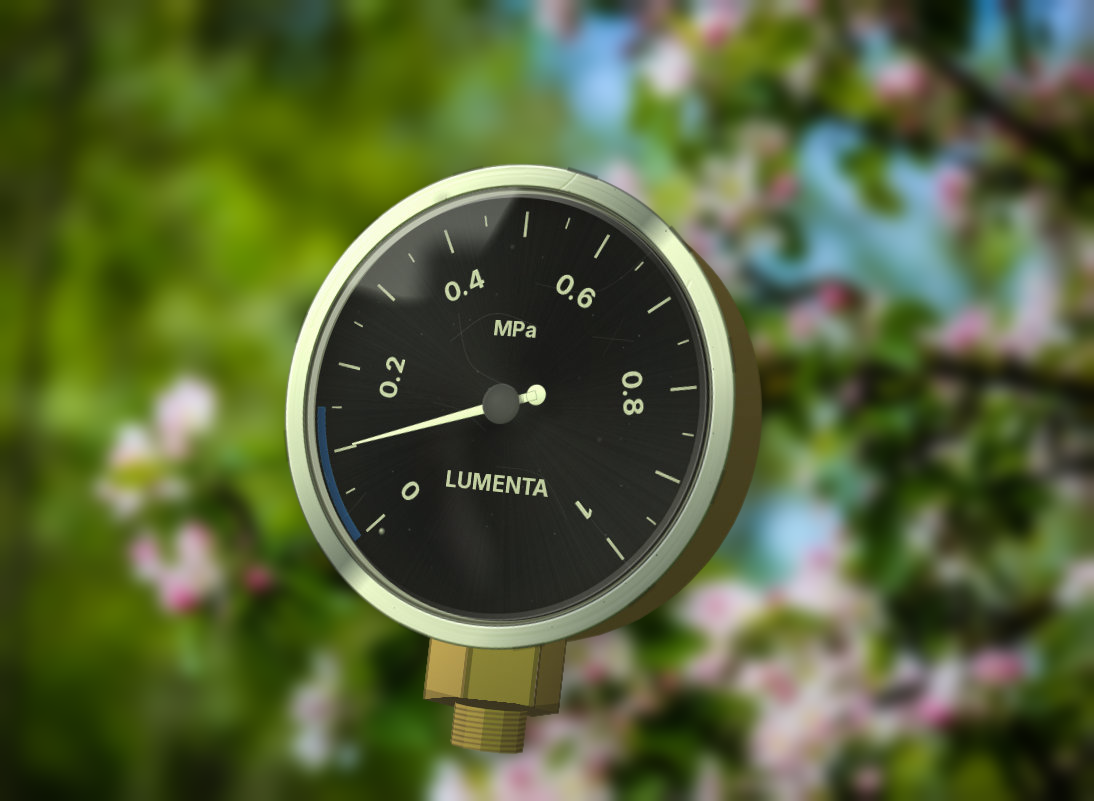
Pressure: 0.1 MPa
